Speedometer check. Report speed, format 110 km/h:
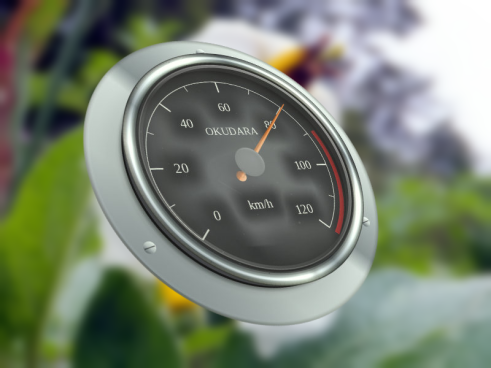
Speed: 80 km/h
